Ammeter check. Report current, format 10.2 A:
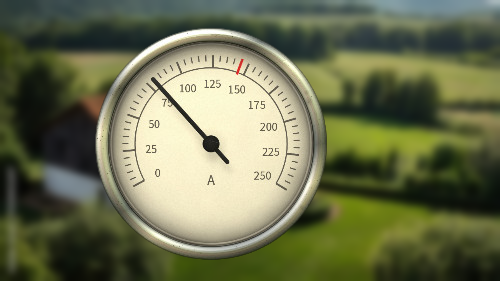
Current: 80 A
